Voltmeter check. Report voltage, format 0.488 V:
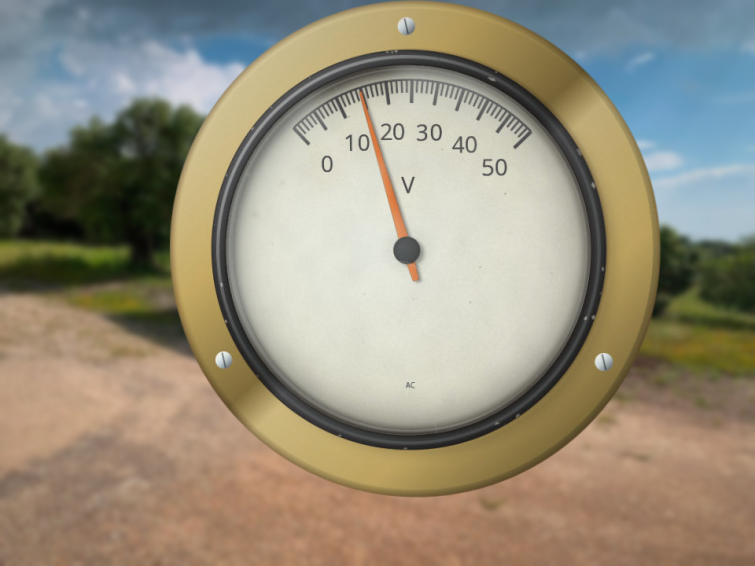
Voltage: 15 V
